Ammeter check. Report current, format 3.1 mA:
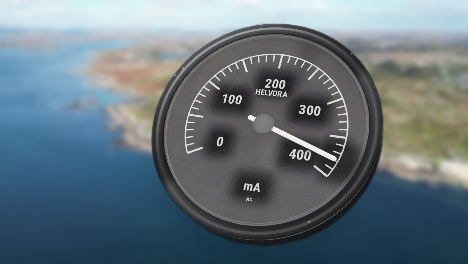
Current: 380 mA
